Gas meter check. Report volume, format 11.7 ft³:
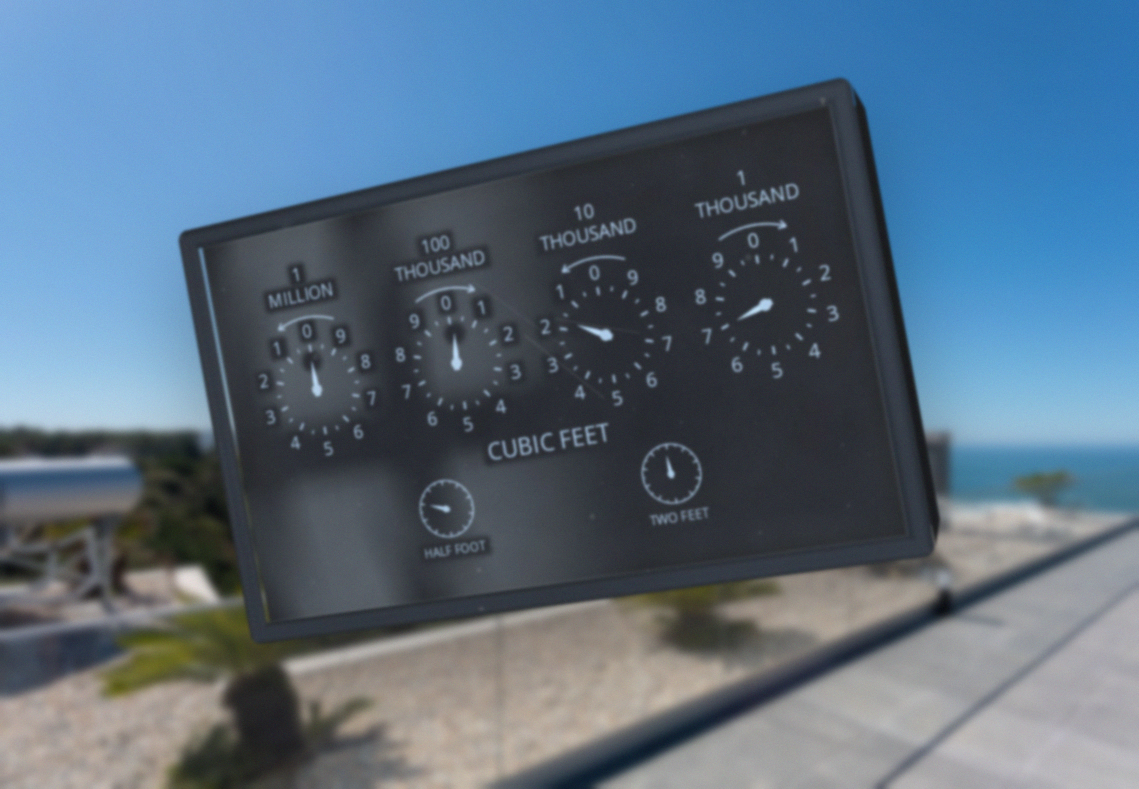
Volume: 1700 ft³
